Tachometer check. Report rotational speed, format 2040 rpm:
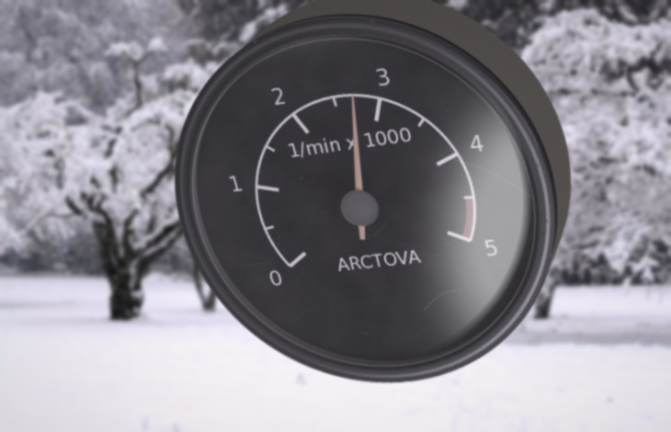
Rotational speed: 2750 rpm
